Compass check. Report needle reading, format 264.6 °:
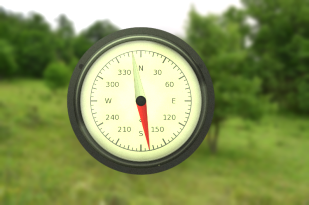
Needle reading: 170 °
